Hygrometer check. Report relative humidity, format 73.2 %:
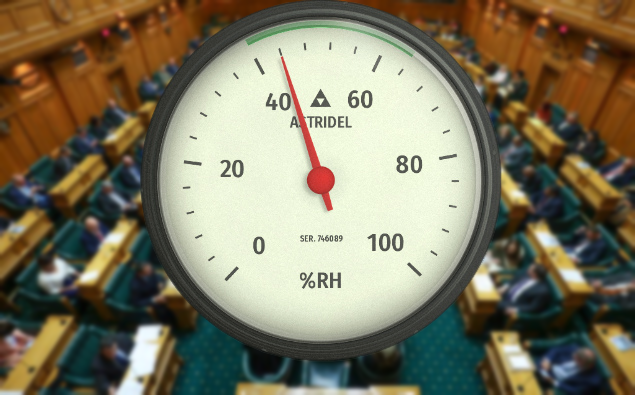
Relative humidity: 44 %
